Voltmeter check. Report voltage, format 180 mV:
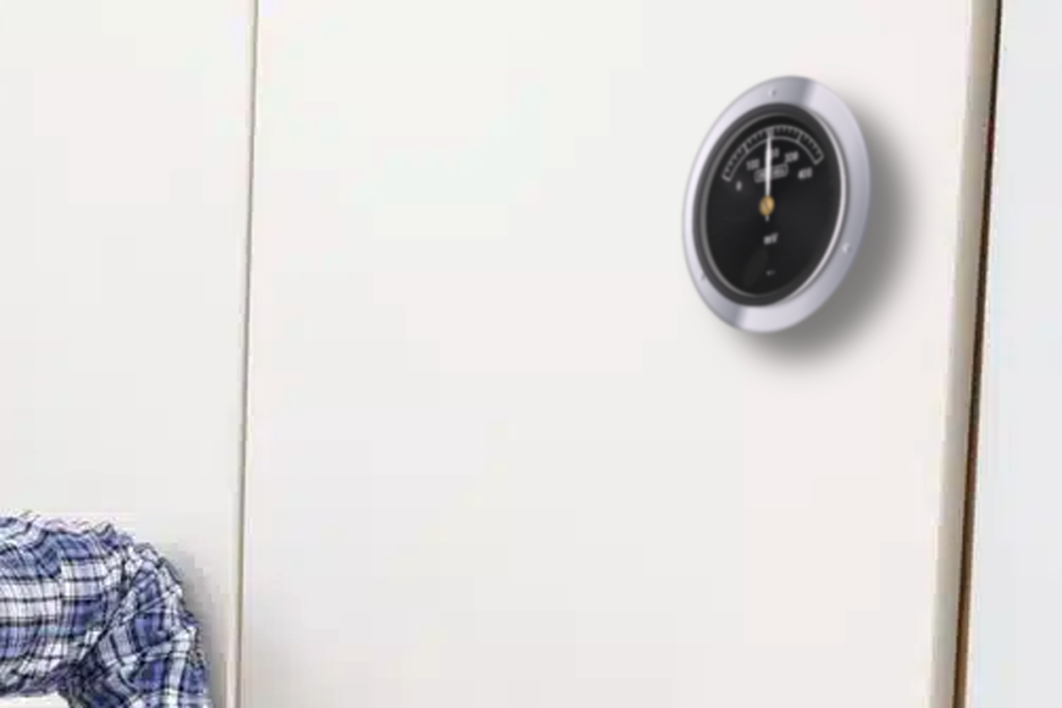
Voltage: 200 mV
